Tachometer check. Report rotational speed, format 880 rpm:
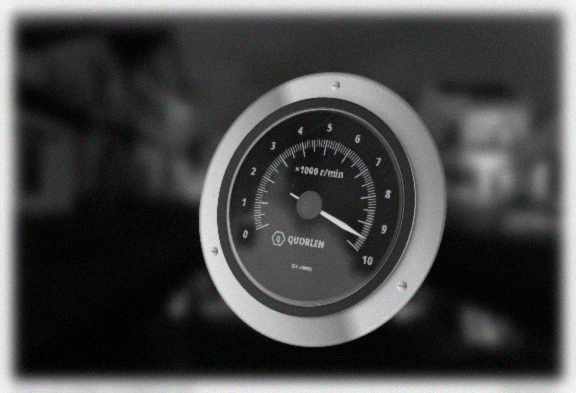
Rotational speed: 9500 rpm
